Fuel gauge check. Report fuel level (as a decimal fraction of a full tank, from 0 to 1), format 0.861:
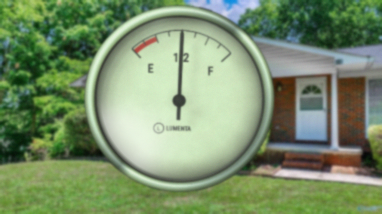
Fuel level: 0.5
